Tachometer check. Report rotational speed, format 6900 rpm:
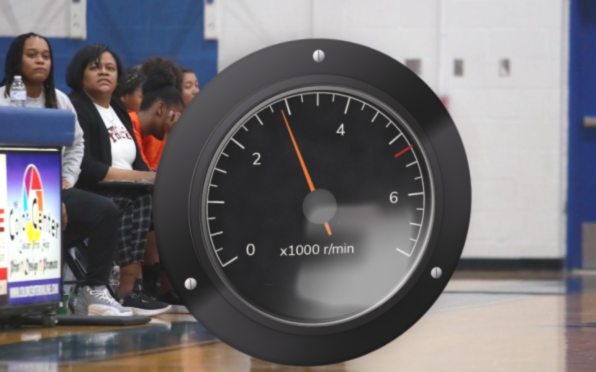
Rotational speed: 2875 rpm
